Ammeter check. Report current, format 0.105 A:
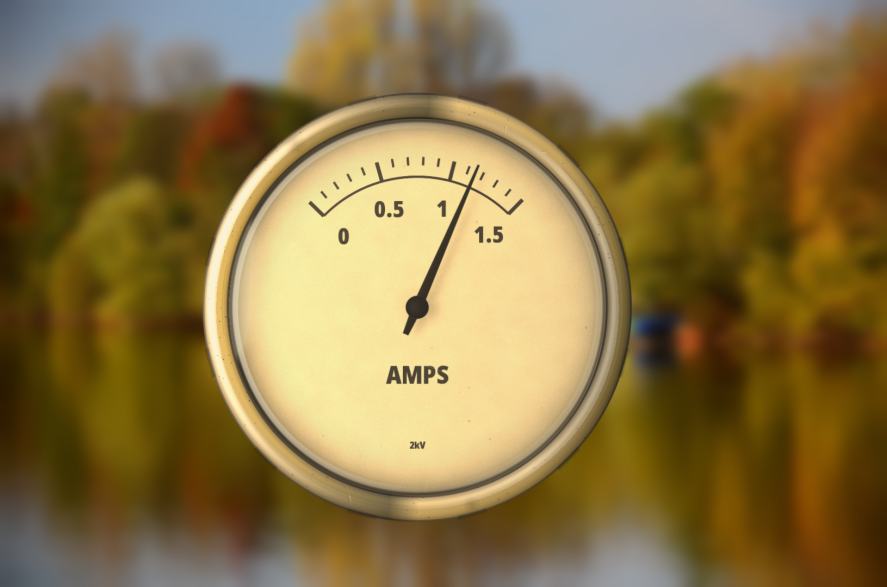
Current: 1.15 A
